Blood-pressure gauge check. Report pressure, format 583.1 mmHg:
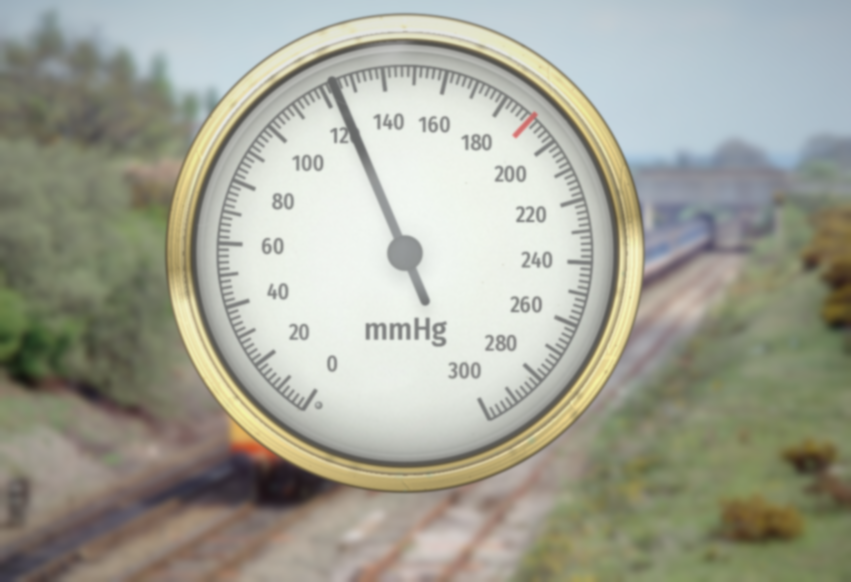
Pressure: 124 mmHg
